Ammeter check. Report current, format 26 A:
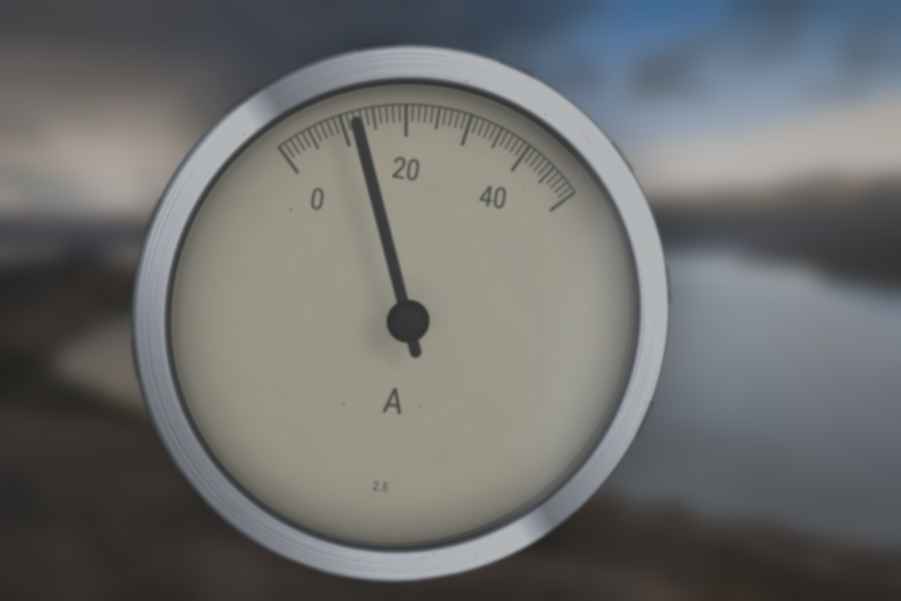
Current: 12 A
